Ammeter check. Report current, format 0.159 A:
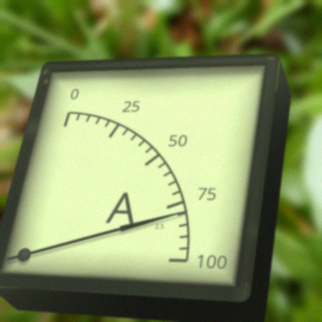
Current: 80 A
